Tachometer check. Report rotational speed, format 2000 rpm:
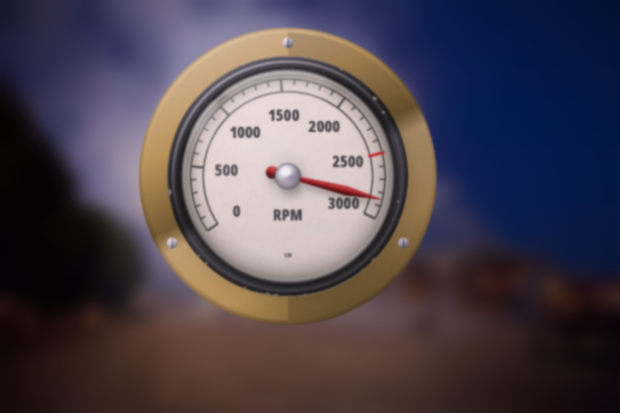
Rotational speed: 2850 rpm
